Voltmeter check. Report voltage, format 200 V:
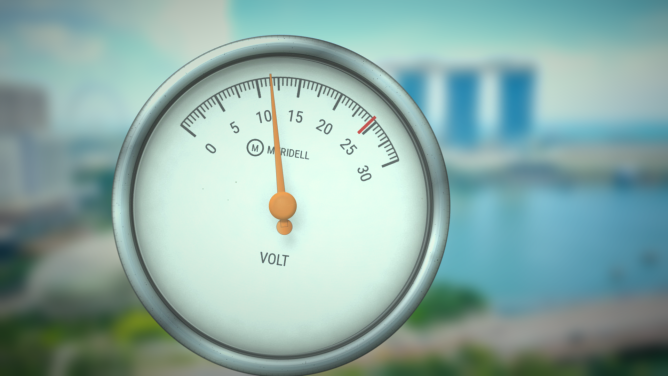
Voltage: 11.5 V
